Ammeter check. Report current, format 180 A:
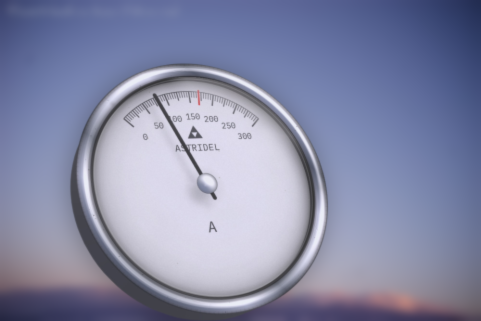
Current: 75 A
